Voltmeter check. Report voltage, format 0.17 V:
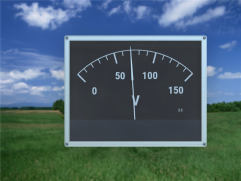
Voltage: 70 V
